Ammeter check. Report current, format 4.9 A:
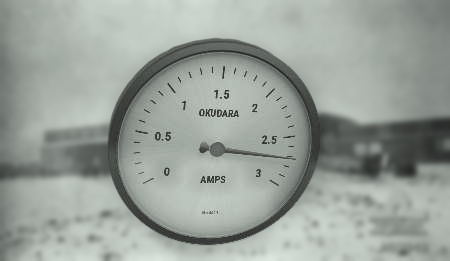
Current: 2.7 A
